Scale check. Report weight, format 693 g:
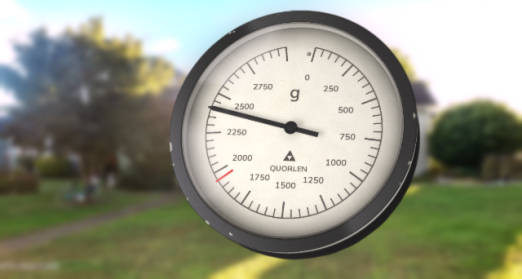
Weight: 2400 g
